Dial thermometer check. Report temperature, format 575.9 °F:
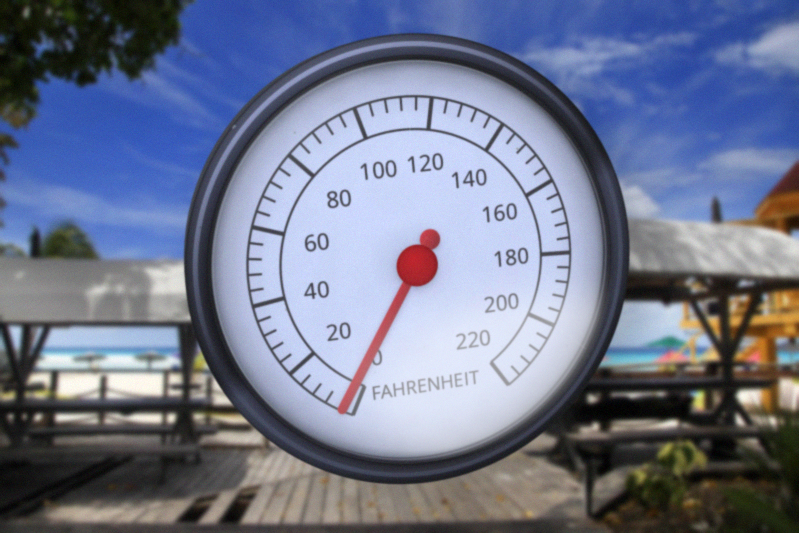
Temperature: 4 °F
